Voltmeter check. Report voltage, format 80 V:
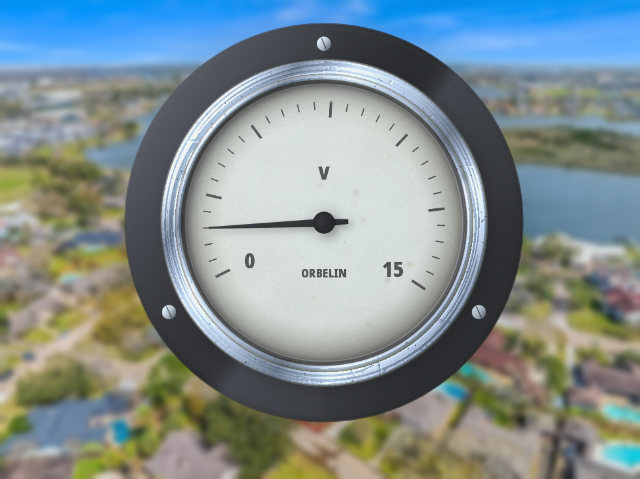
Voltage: 1.5 V
